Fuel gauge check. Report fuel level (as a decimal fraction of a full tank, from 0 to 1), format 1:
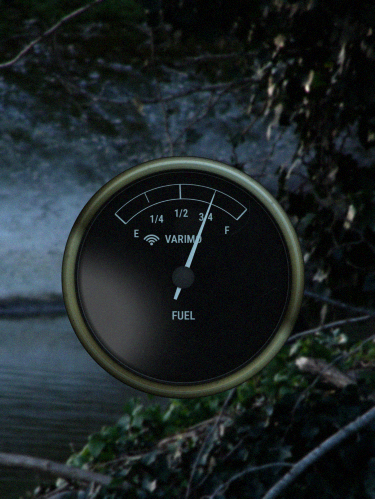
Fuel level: 0.75
